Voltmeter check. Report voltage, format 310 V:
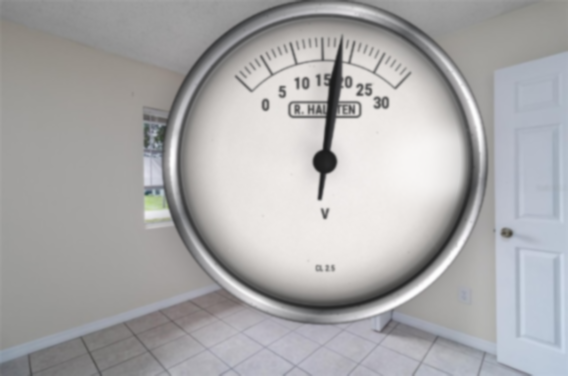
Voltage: 18 V
